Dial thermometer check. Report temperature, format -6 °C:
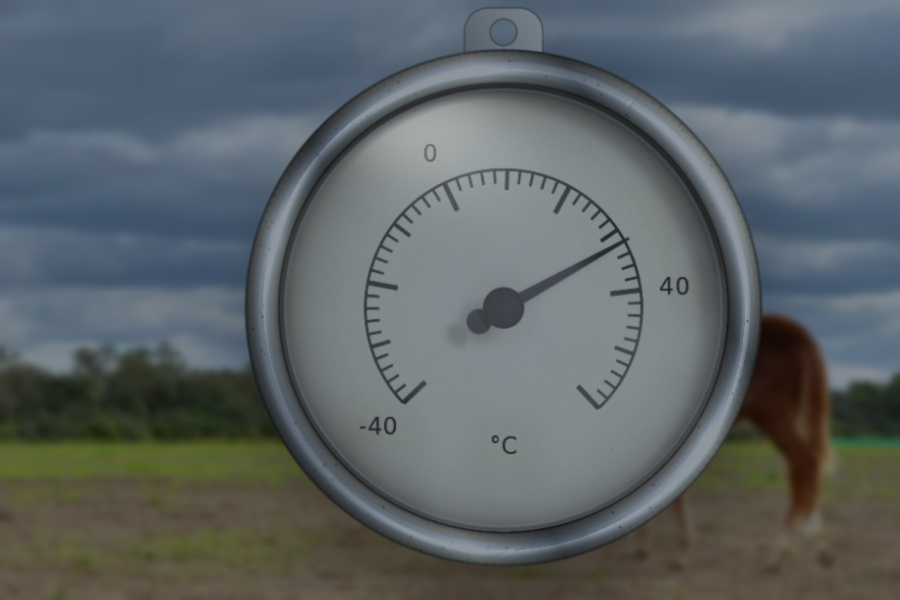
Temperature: 32 °C
